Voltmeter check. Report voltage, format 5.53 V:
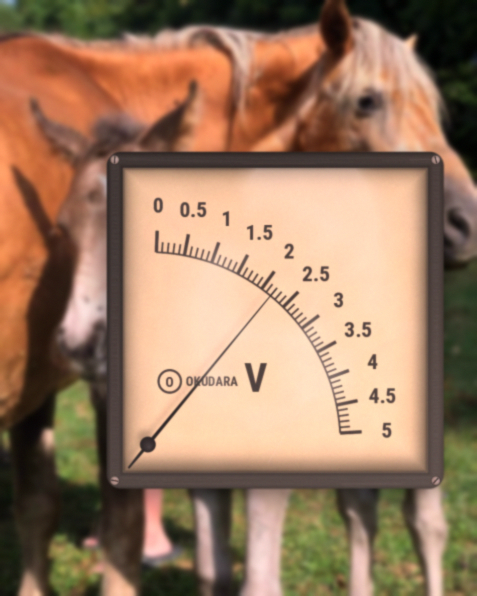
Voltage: 2.2 V
